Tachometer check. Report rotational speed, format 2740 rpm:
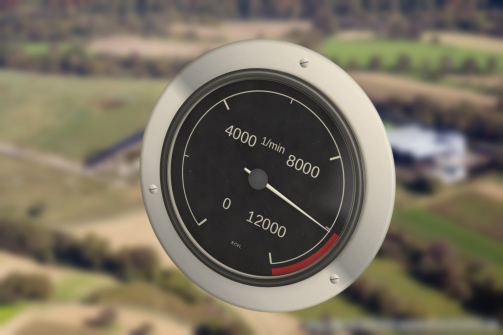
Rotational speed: 10000 rpm
